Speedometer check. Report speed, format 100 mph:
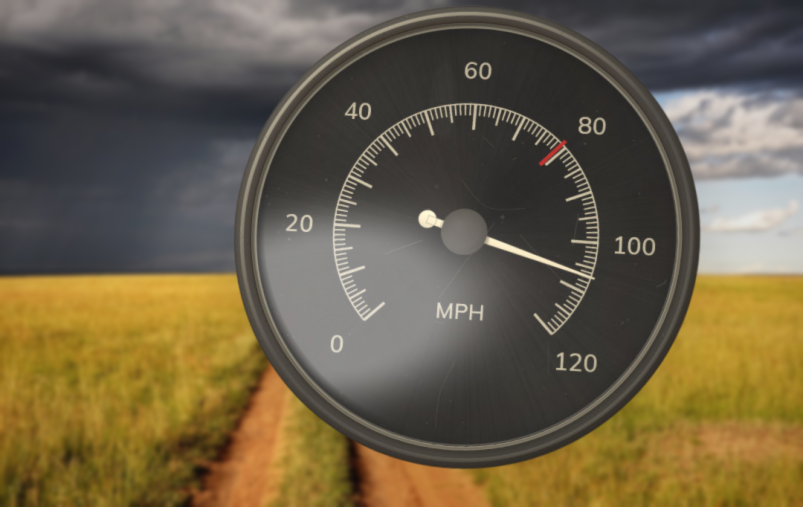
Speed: 107 mph
